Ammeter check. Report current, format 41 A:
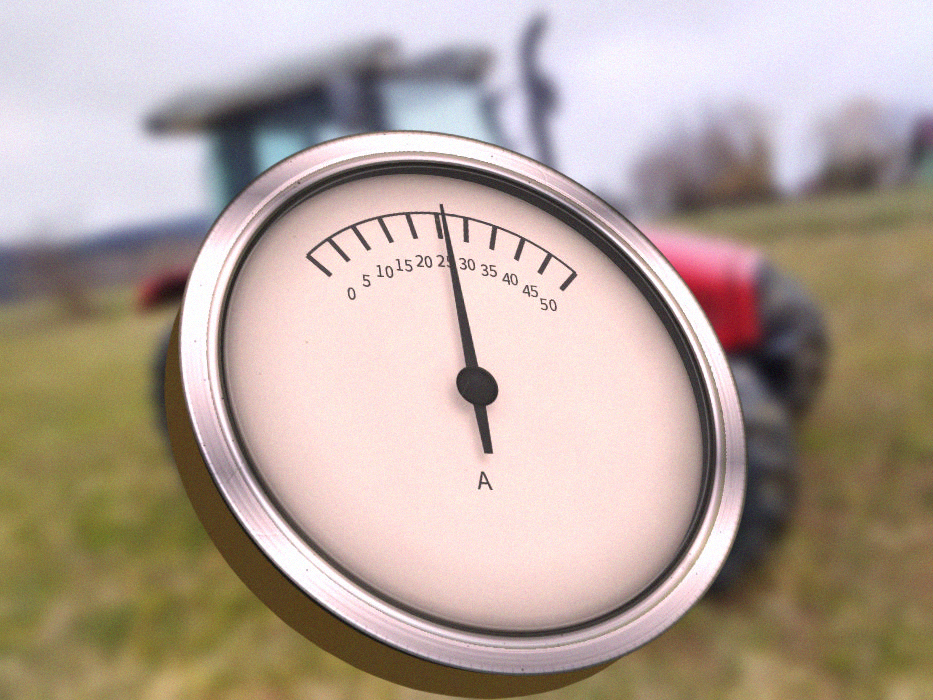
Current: 25 A
